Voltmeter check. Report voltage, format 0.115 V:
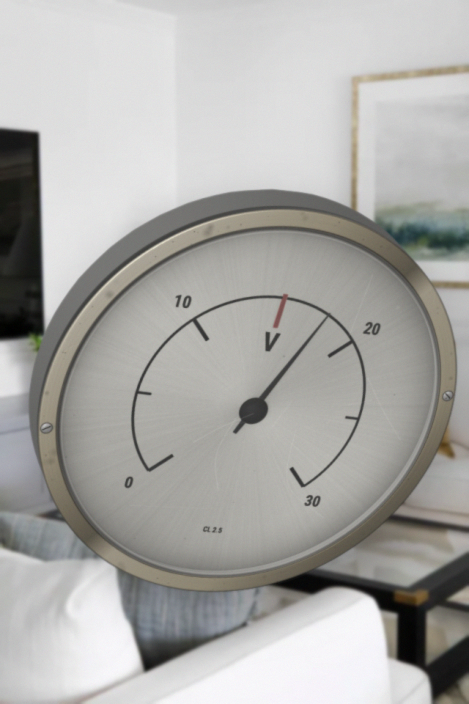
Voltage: 17.5 V
